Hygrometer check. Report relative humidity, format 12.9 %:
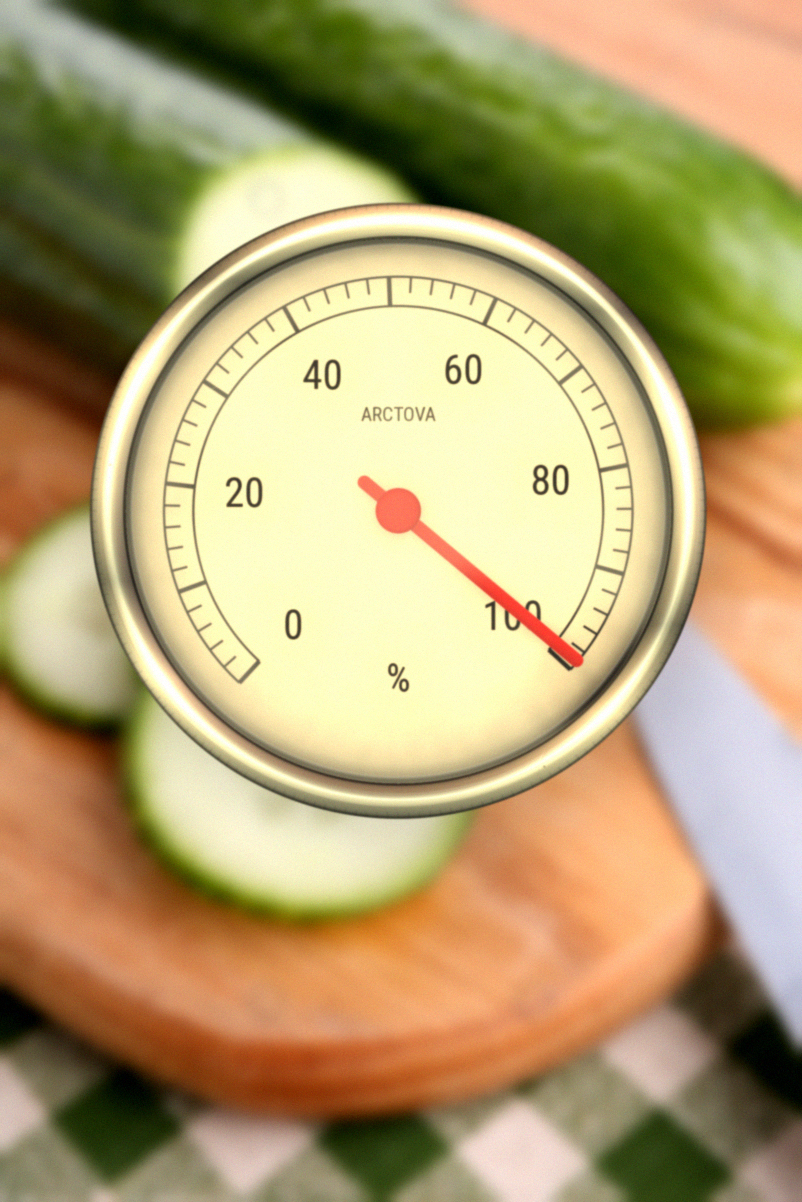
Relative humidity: 99 %
